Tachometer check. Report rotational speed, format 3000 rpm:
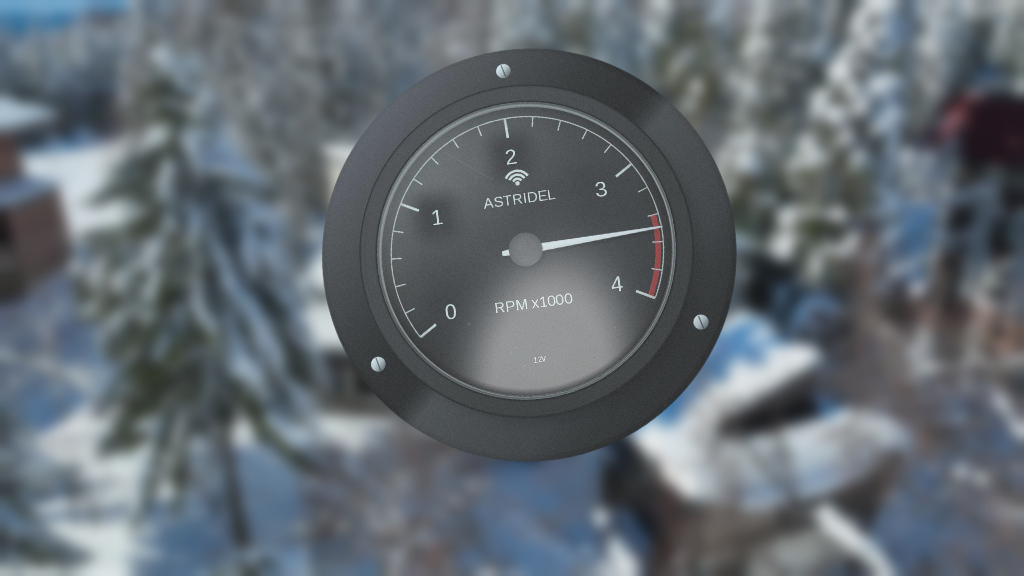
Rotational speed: 3500 rpm
